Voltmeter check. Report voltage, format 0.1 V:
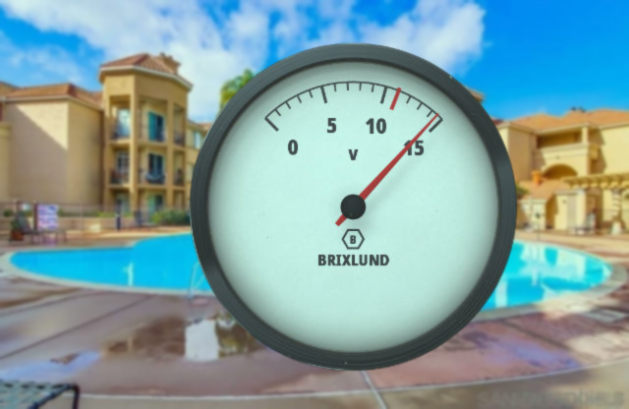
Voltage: 14.5 V
